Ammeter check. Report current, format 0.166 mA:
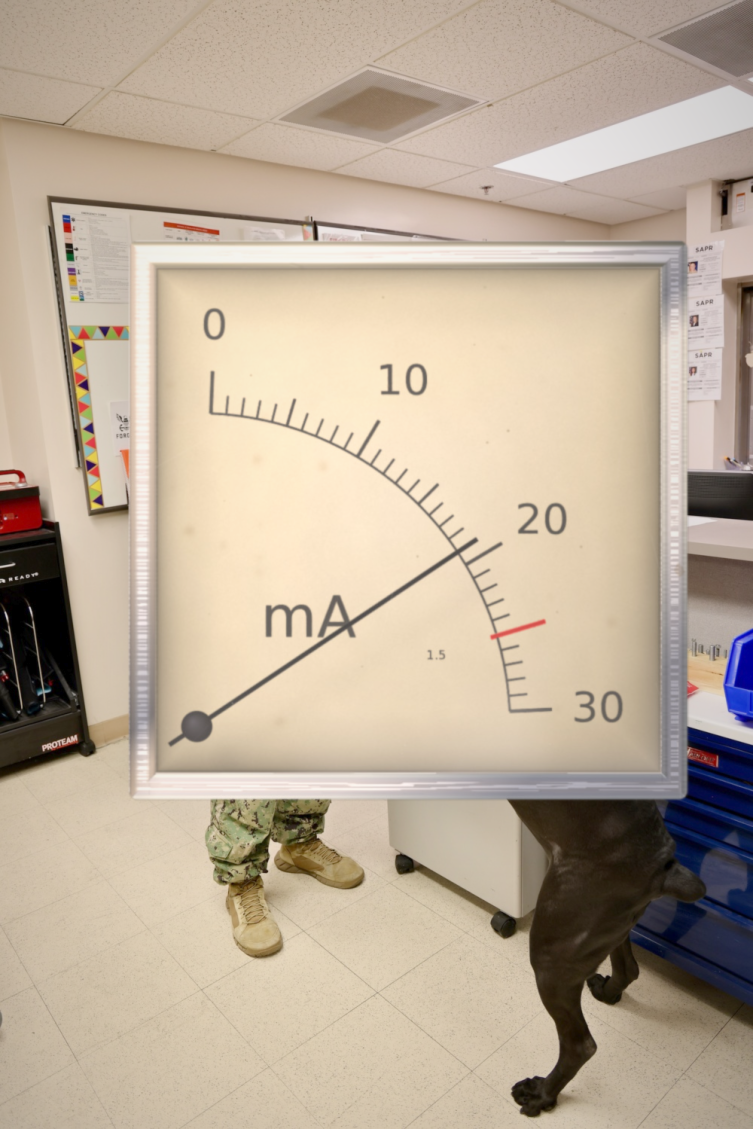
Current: 19 mA
